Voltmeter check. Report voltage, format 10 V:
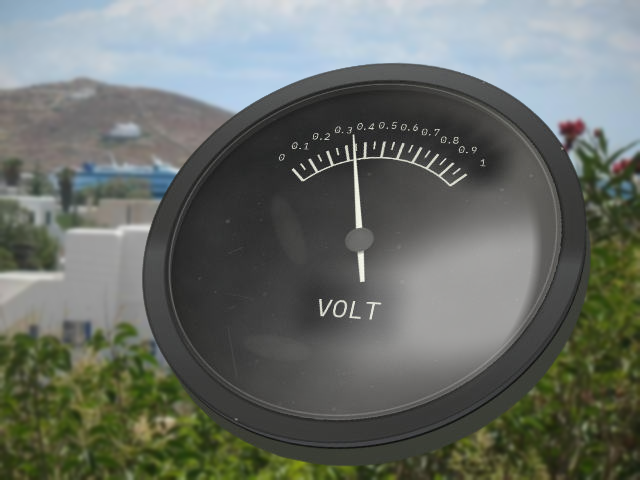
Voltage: 0.35 V
